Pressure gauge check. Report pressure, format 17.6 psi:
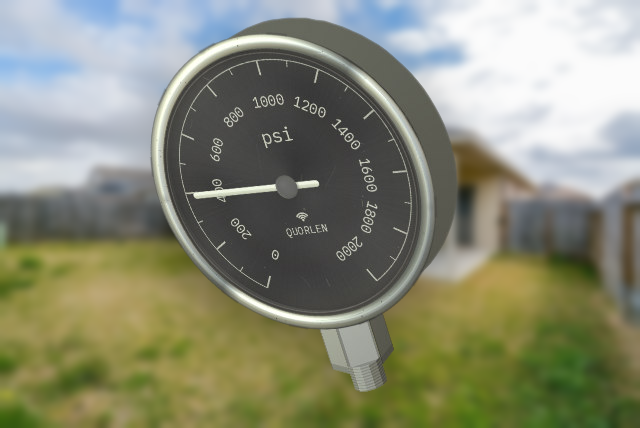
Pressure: 400 psi
